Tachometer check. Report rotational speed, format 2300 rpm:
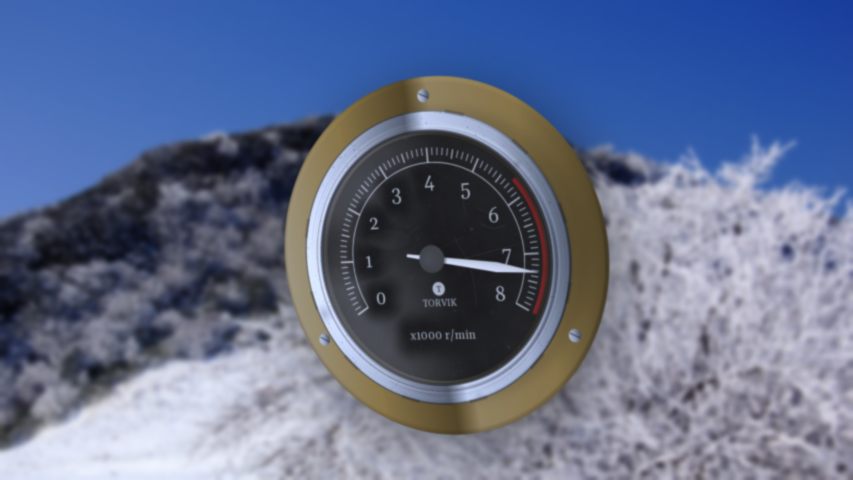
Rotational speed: 7300 rpm
